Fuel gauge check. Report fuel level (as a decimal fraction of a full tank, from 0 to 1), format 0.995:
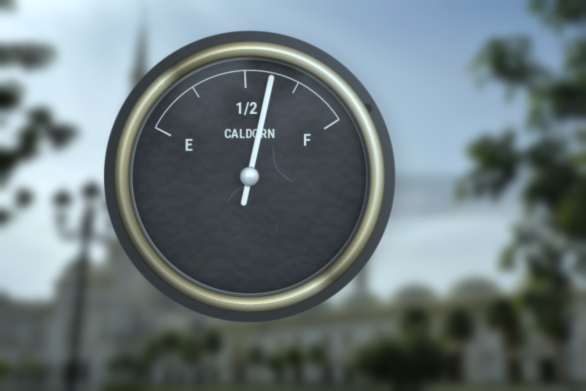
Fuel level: 0.625
